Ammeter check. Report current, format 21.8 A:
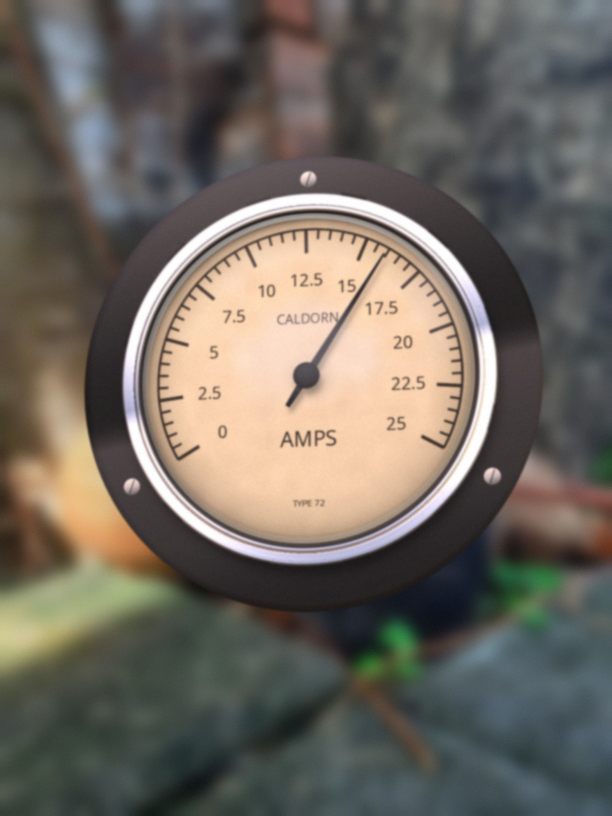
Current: 16 A
